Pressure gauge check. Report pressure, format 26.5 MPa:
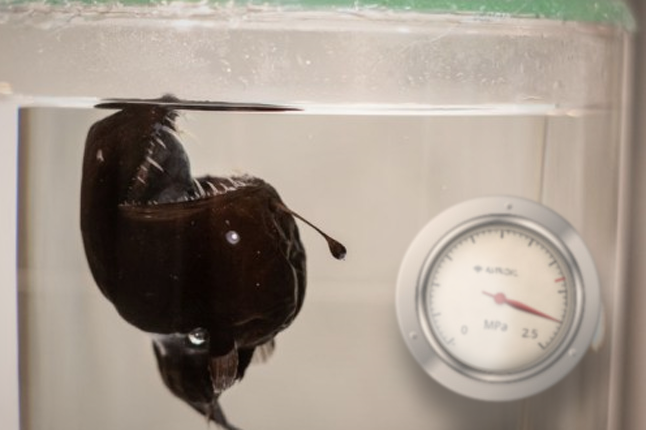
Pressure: 2.25 MPa
